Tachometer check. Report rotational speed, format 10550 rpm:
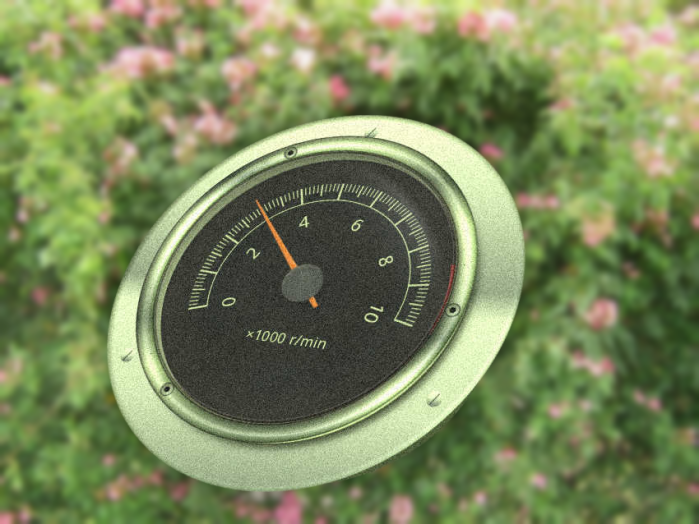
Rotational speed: 3000 rpm
